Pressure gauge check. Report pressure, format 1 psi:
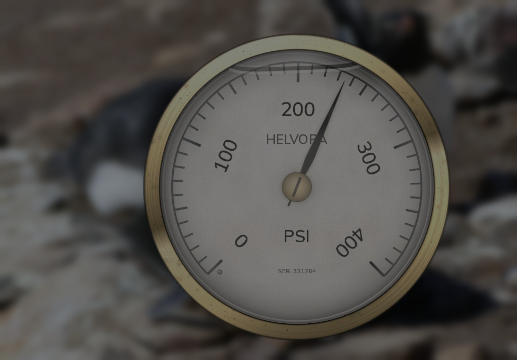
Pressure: 235 psi
